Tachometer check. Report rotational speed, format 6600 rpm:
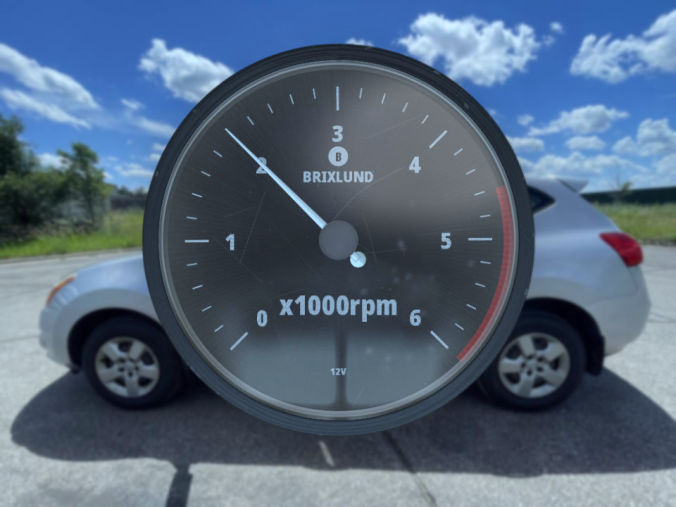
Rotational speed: 2000 rpm
